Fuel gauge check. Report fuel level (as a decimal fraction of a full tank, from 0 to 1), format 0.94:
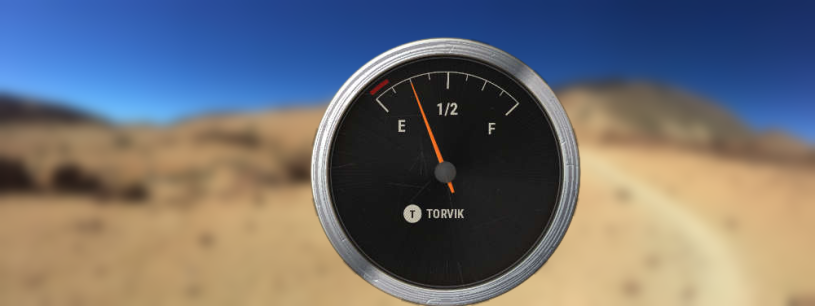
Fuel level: 0.25
